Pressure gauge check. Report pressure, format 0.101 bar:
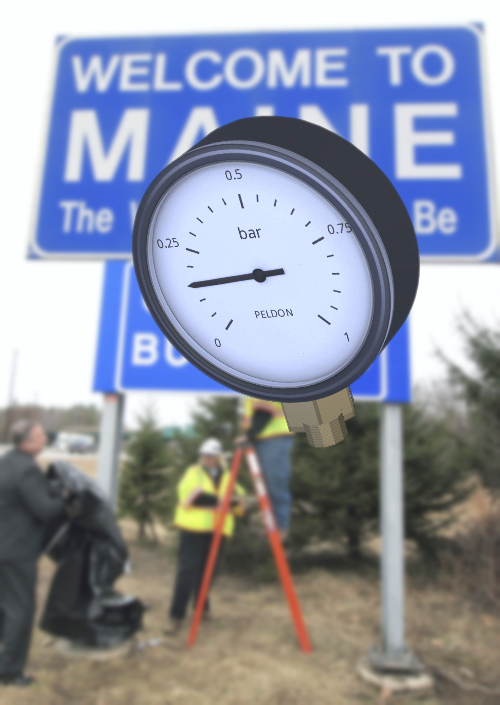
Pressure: 0.15 bar
